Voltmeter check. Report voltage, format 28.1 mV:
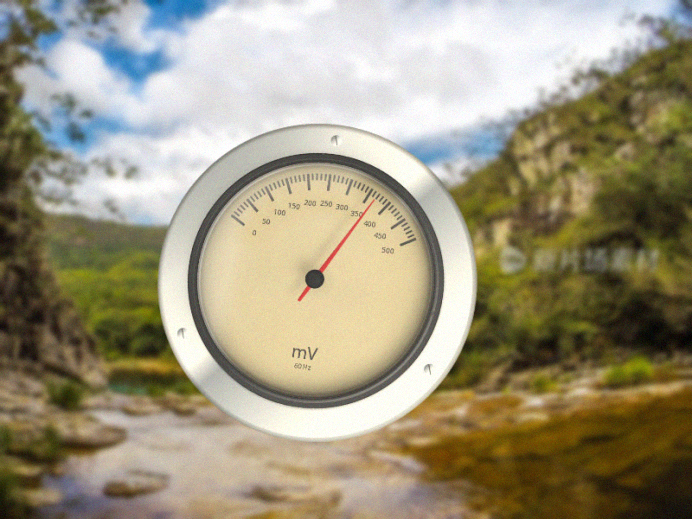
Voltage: 370 mV
